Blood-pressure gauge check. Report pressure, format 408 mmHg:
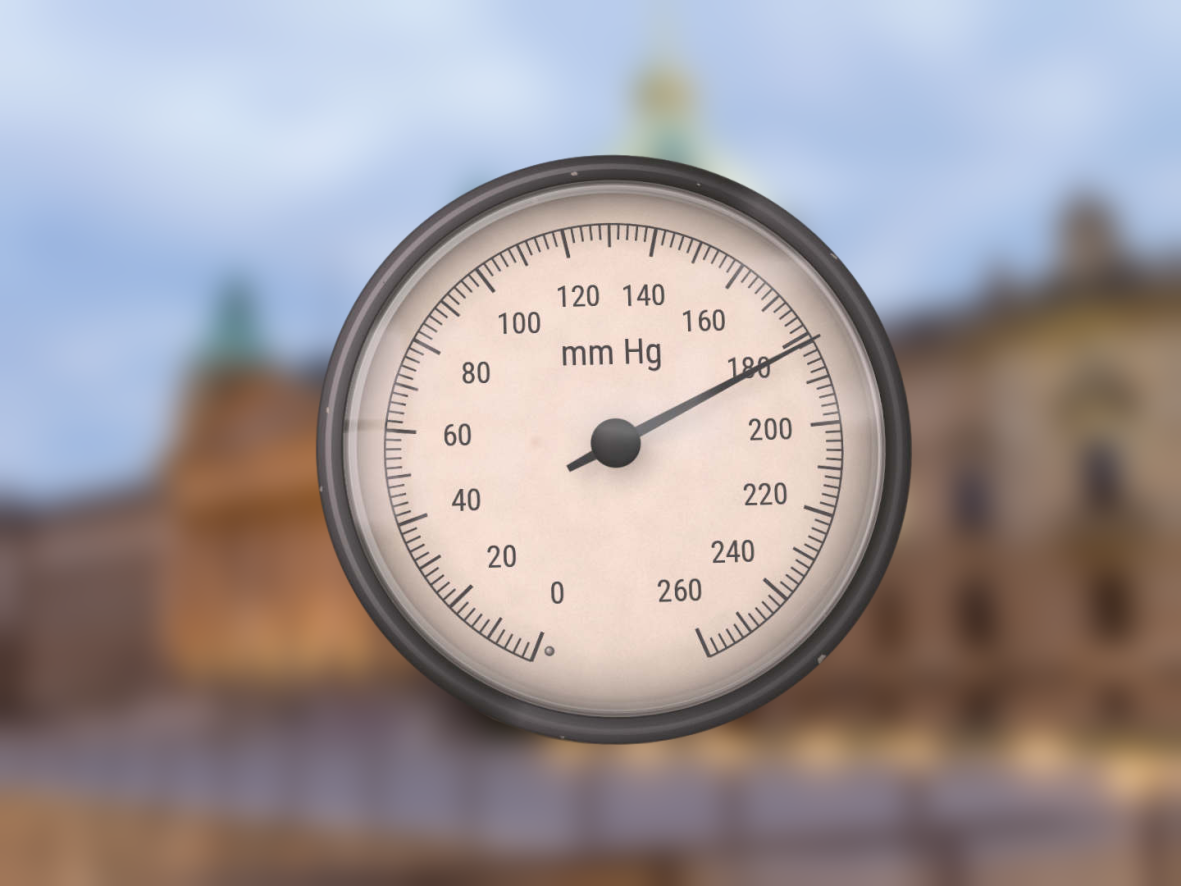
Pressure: 182 mmHg
